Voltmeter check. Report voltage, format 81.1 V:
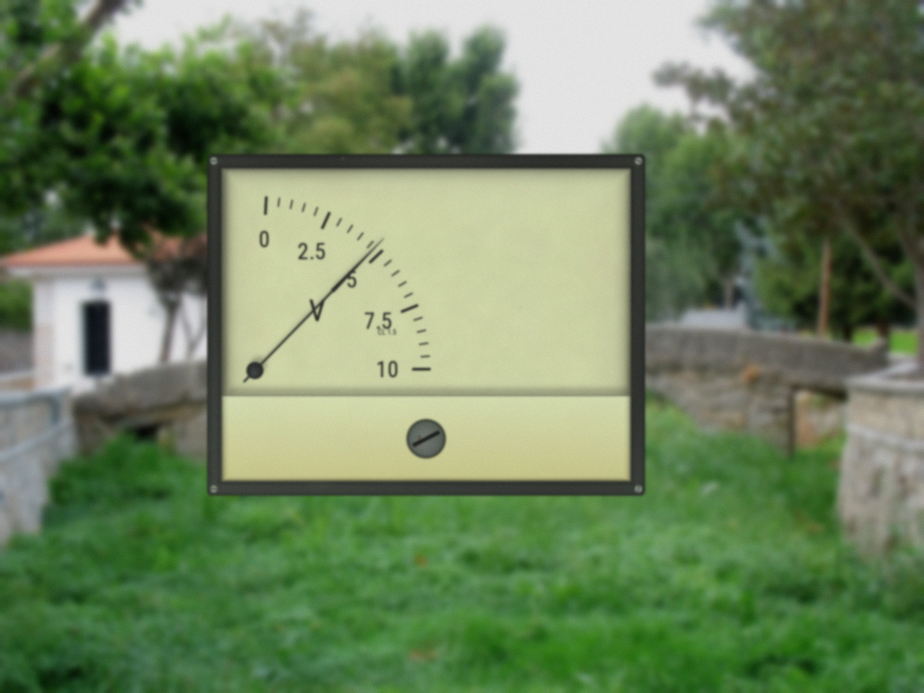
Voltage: 4.75 V
